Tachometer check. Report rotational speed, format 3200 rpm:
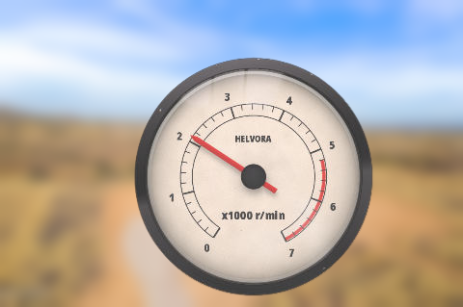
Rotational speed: 2100 rpm
